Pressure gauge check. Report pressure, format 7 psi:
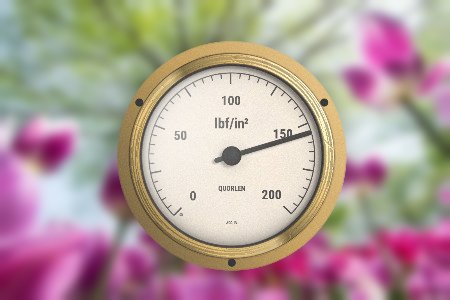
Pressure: 155 psi
